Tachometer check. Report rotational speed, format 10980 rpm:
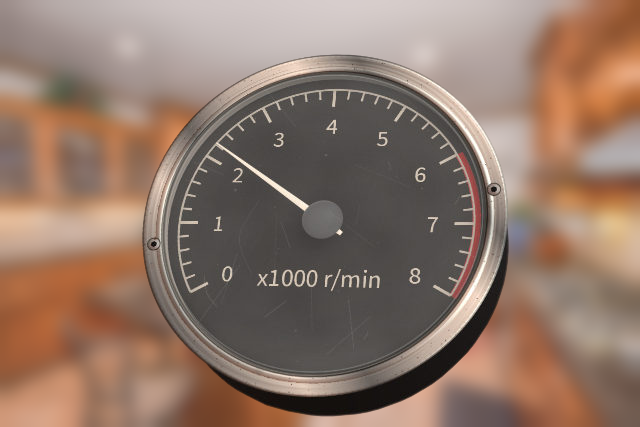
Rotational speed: 2200 rpm
